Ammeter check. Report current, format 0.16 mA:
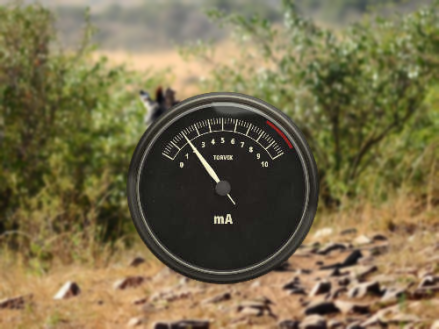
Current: 2 mA
